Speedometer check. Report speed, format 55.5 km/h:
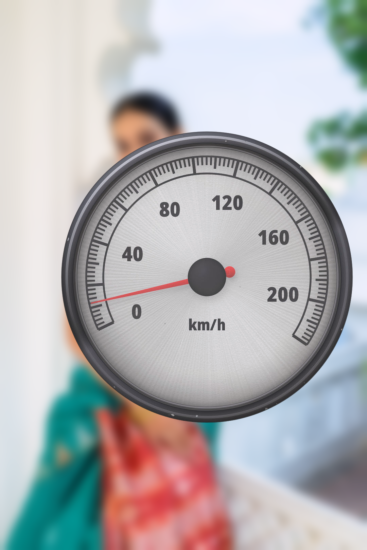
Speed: 12 km/h
